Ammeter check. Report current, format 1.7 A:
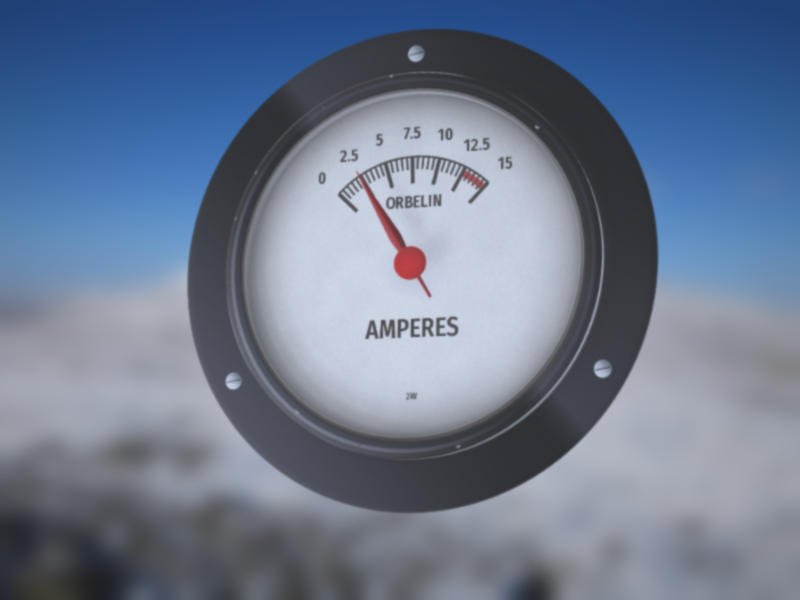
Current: 2.5 A
